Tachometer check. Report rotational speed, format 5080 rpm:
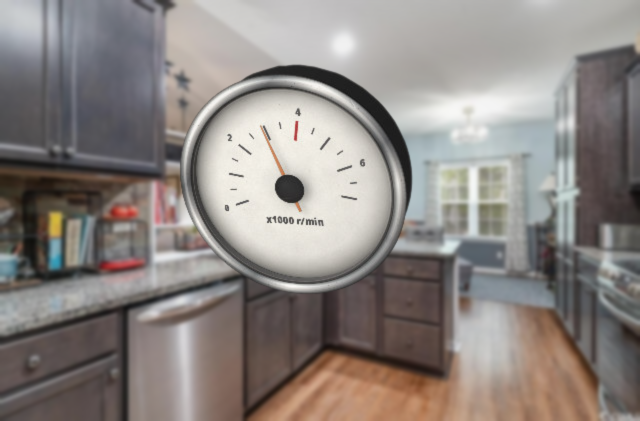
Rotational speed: 3000 rpm
